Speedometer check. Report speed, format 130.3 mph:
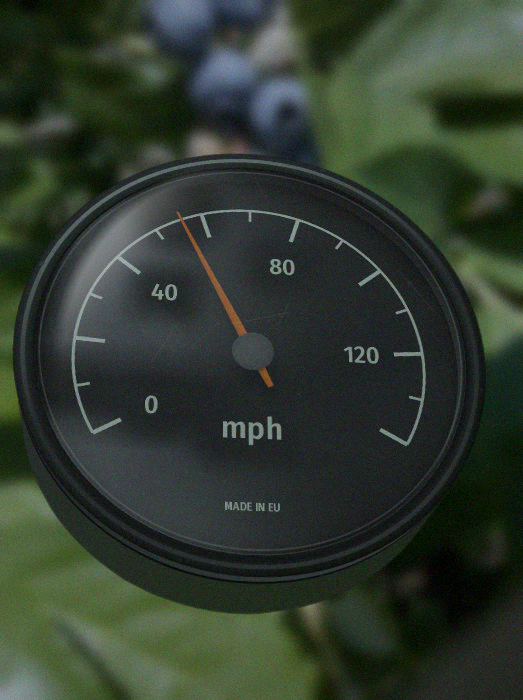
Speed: 55 mph
